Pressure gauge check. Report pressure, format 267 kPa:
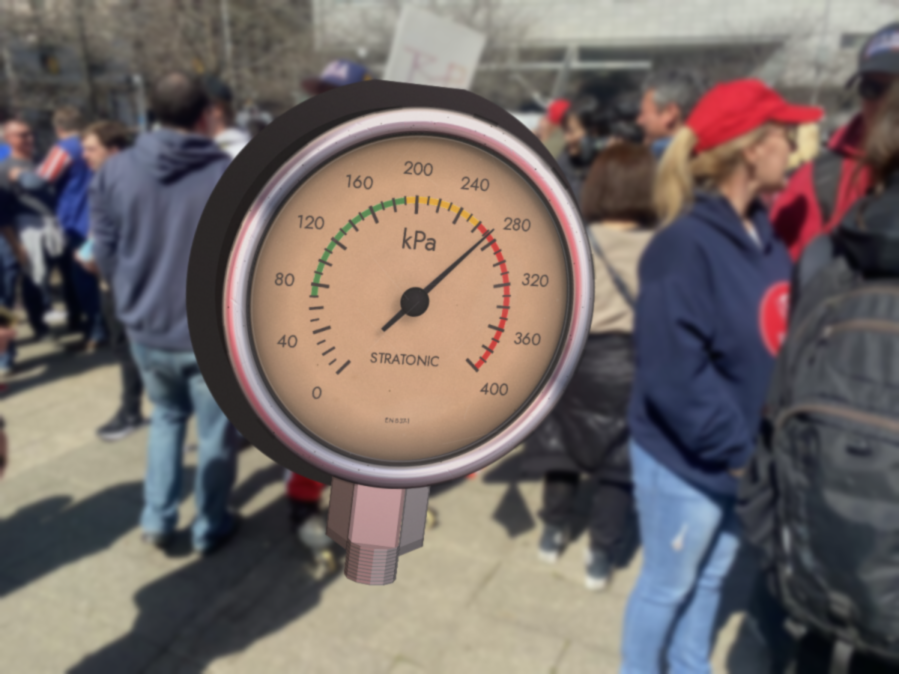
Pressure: 270 kPa
